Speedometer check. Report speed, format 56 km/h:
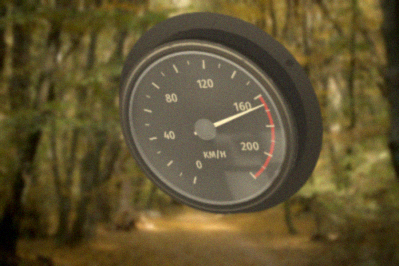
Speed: 165 km/h
